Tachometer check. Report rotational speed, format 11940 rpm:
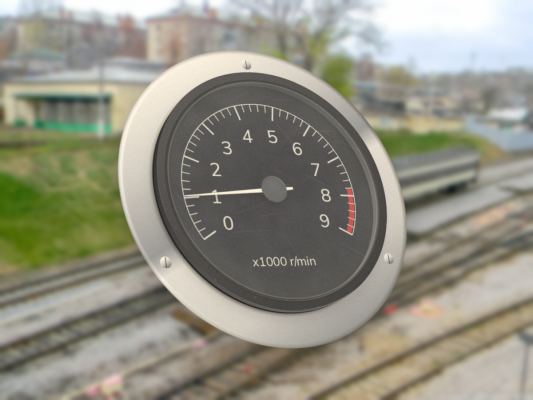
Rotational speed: 1000 rpm
